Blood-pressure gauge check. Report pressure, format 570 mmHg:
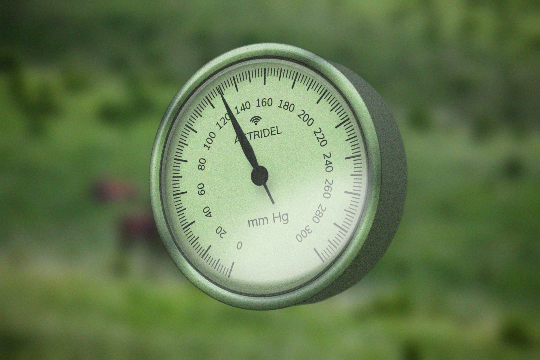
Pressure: 130 mmHg
